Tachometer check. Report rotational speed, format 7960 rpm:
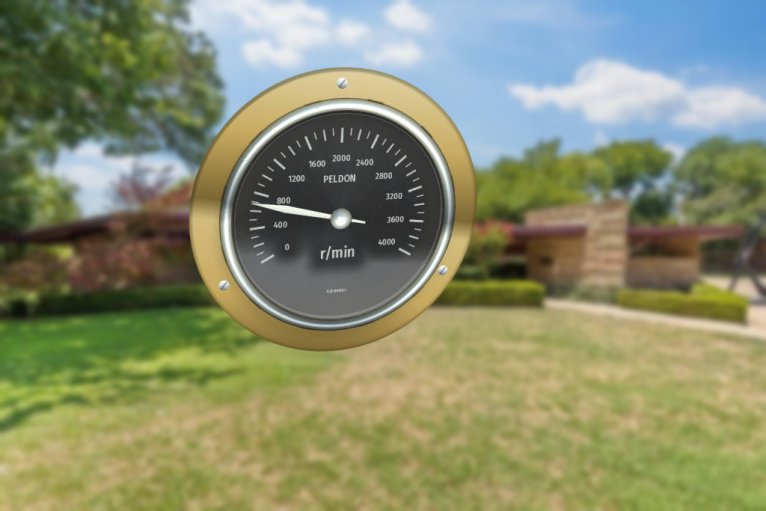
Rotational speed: 700 rpm
